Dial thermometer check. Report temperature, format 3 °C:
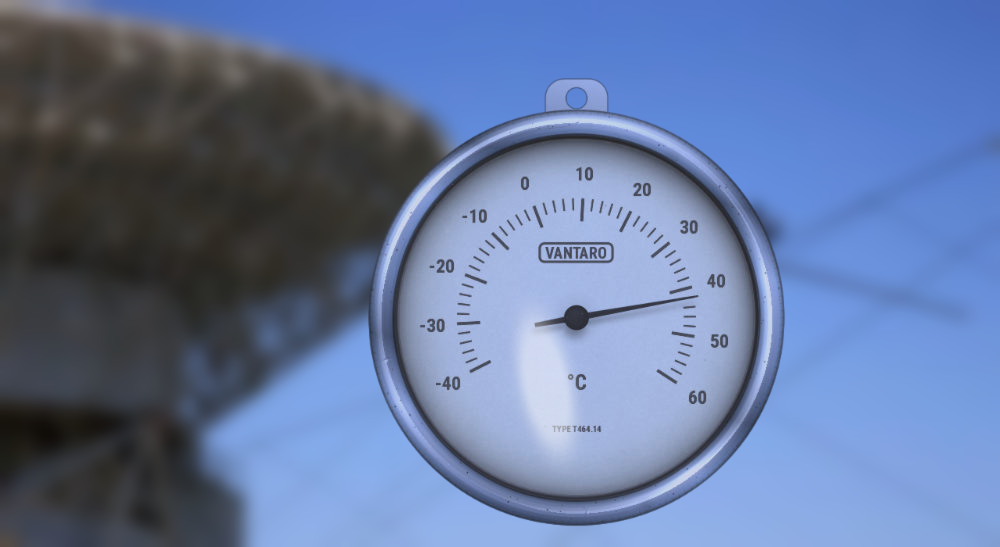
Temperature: 42 °C
